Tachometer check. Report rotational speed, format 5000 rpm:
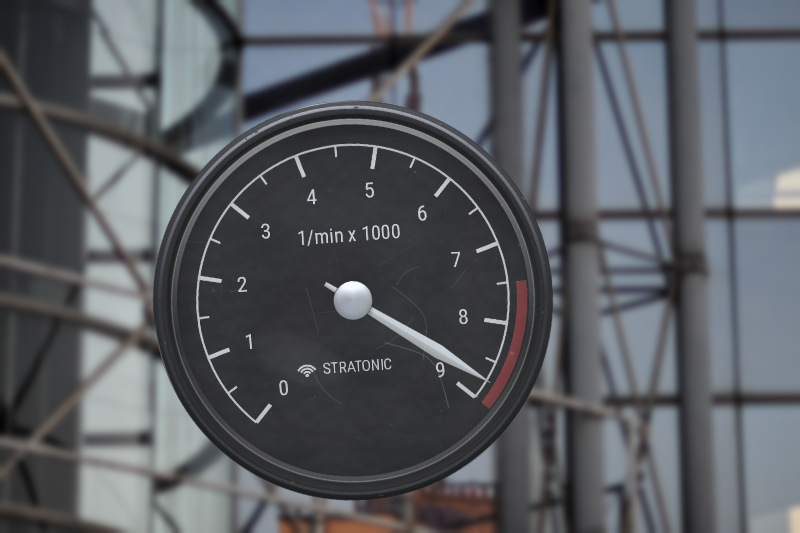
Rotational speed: 8750 rpm
